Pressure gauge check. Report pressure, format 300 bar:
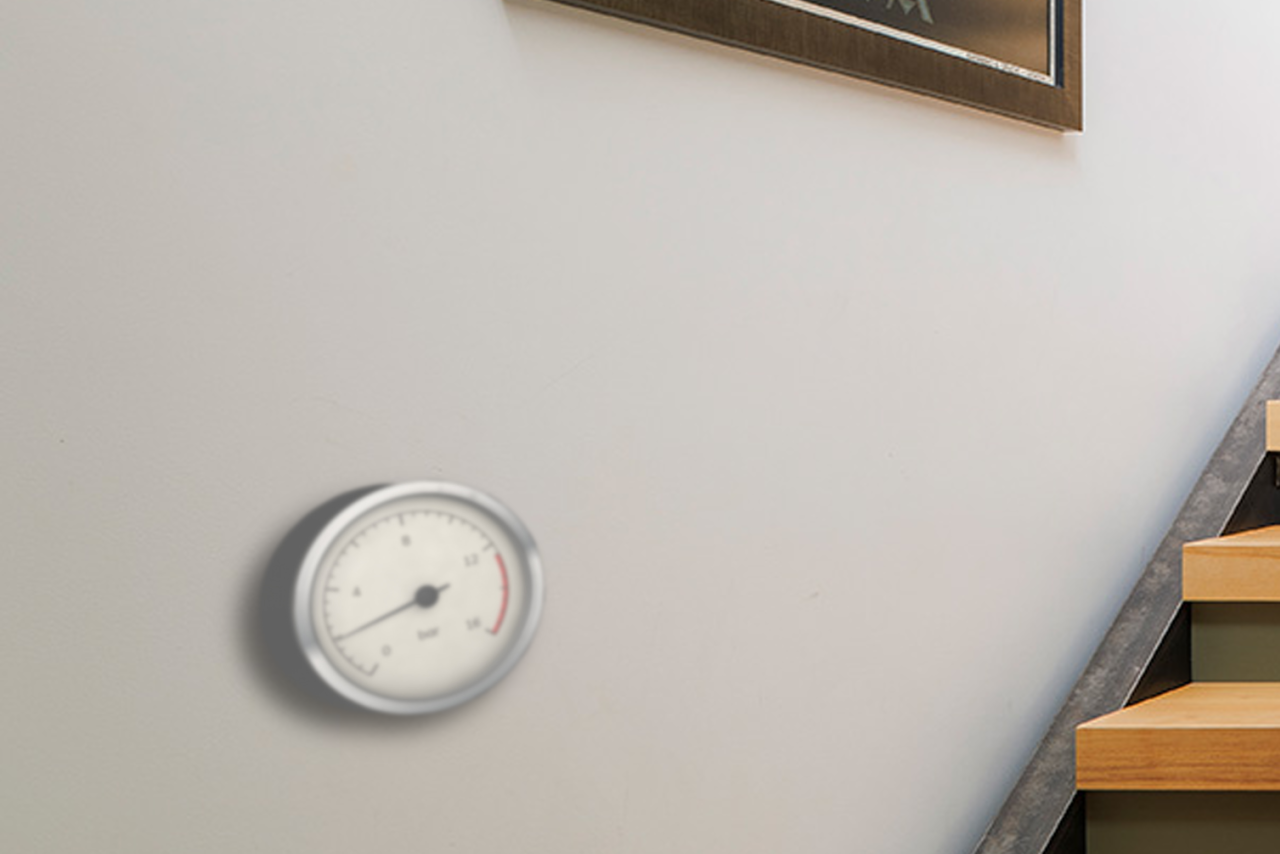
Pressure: 2 bar
